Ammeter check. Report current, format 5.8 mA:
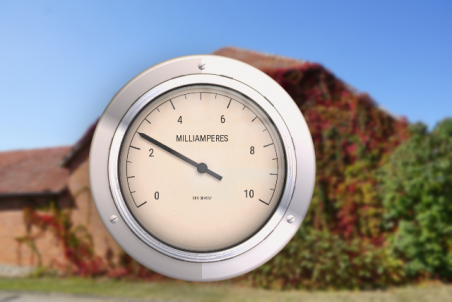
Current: 2.5 mA
